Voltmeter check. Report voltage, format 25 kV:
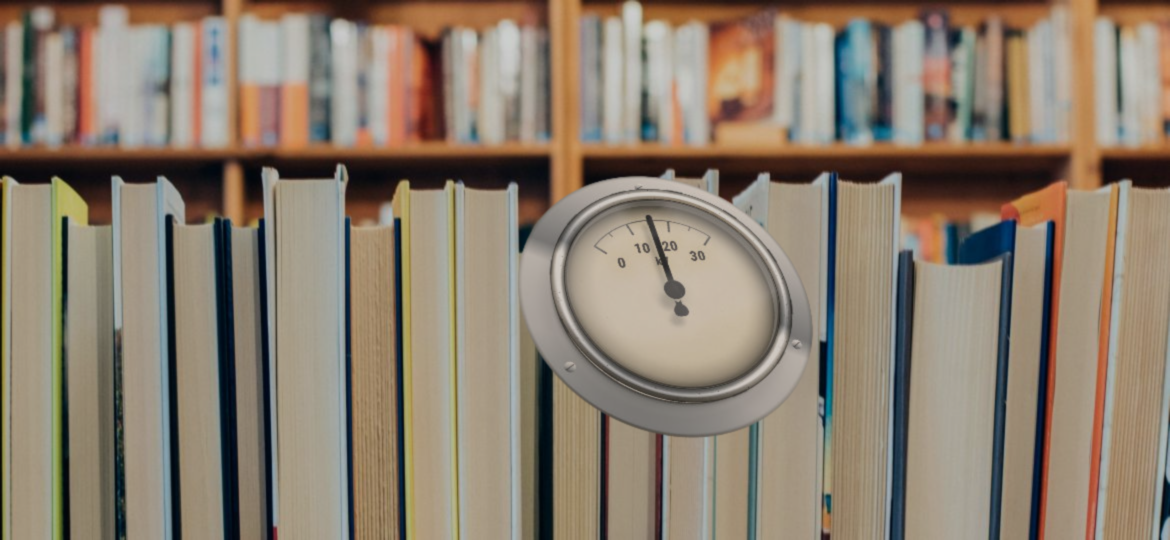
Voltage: 15 kV
